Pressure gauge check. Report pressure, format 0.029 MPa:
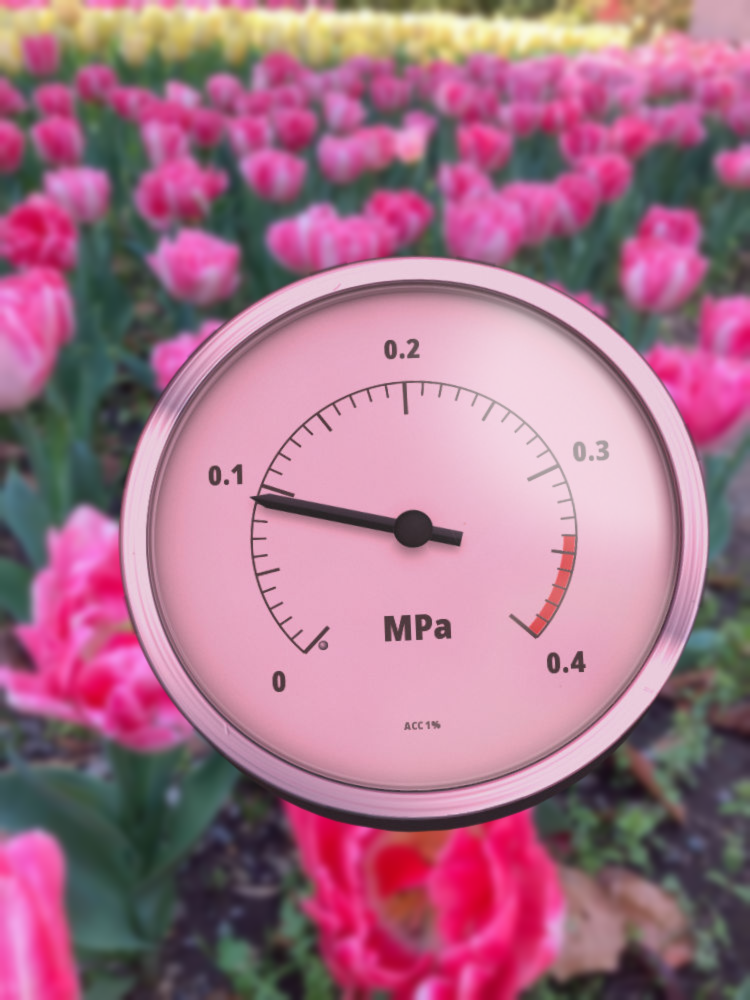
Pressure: 0.09 MPa
